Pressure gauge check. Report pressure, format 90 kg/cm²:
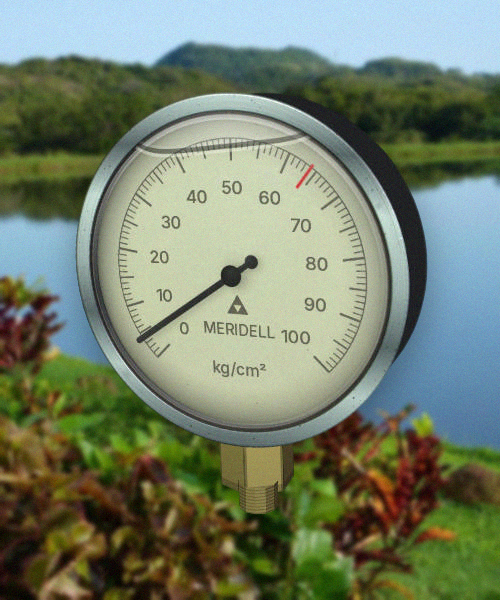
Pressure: 4 kg/cm²
